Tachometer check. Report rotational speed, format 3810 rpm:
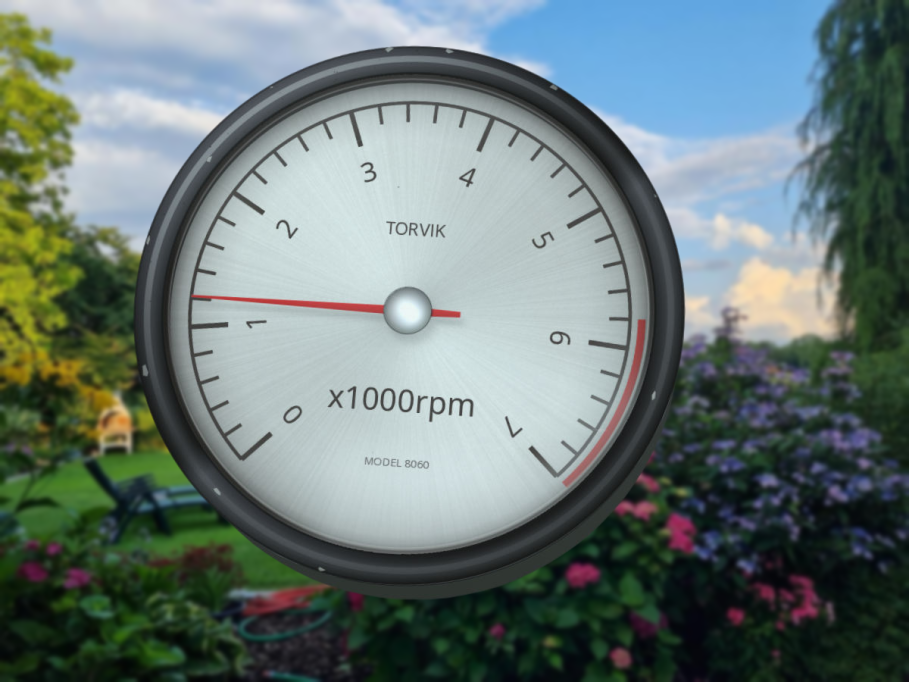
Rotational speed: 1200 rpm
